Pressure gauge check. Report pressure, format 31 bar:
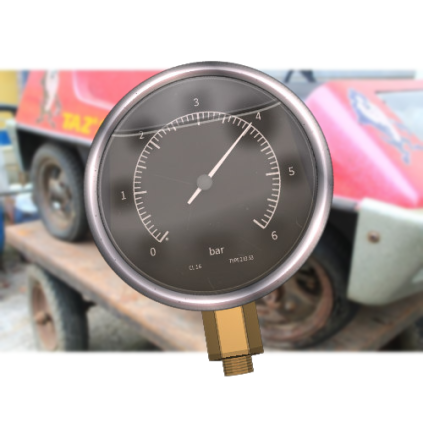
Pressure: 4 bar
